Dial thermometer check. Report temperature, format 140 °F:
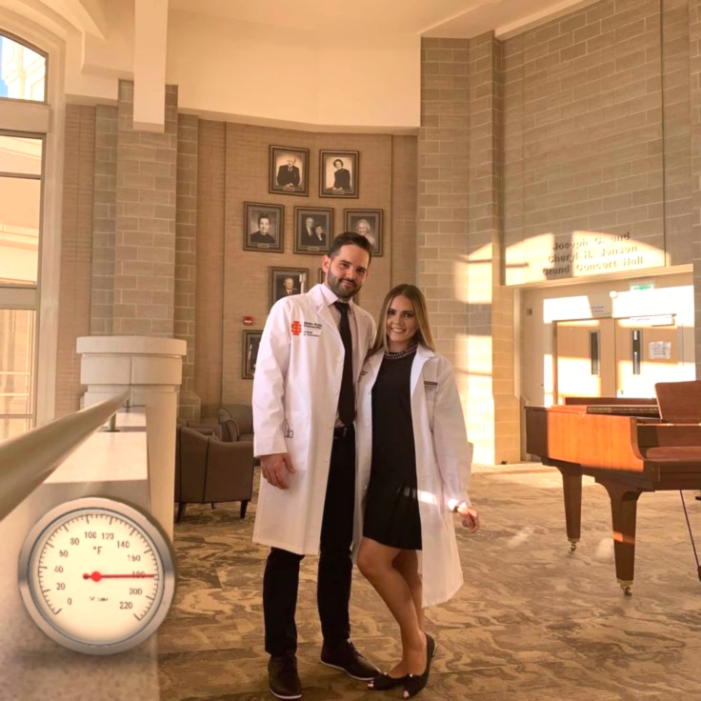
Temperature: 180 °F
